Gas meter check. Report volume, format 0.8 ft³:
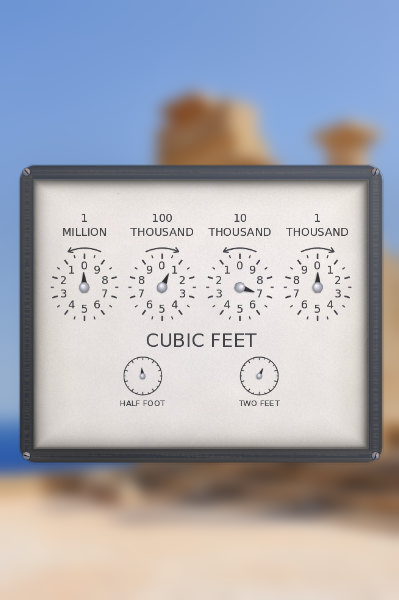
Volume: 7000 ft³
